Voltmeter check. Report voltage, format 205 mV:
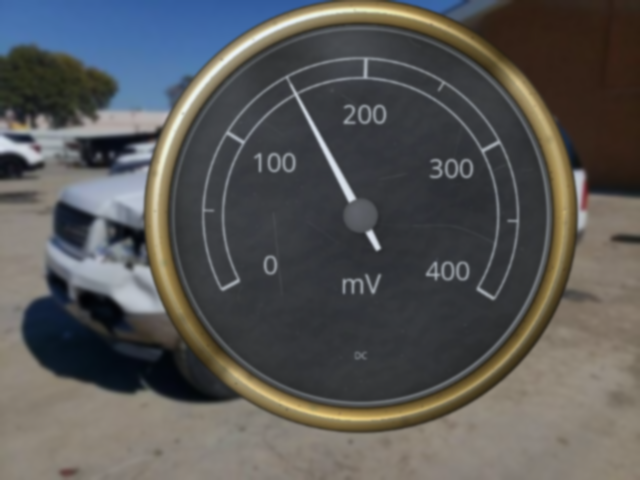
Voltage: 150 mV
